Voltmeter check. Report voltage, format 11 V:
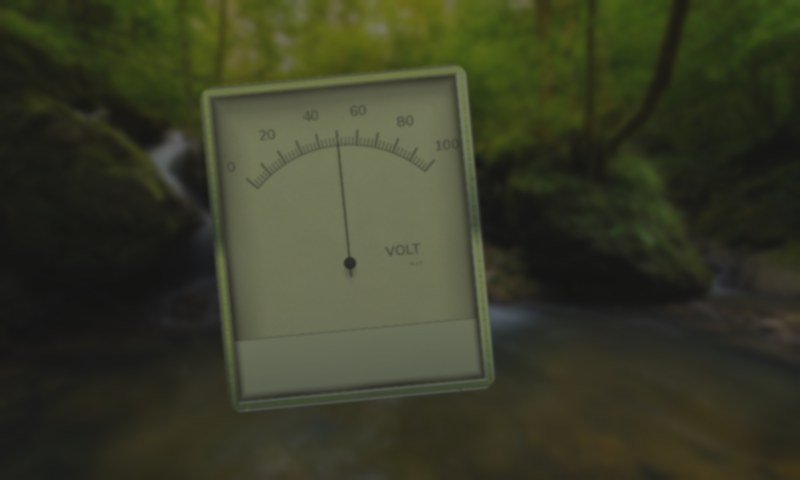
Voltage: 50 V
